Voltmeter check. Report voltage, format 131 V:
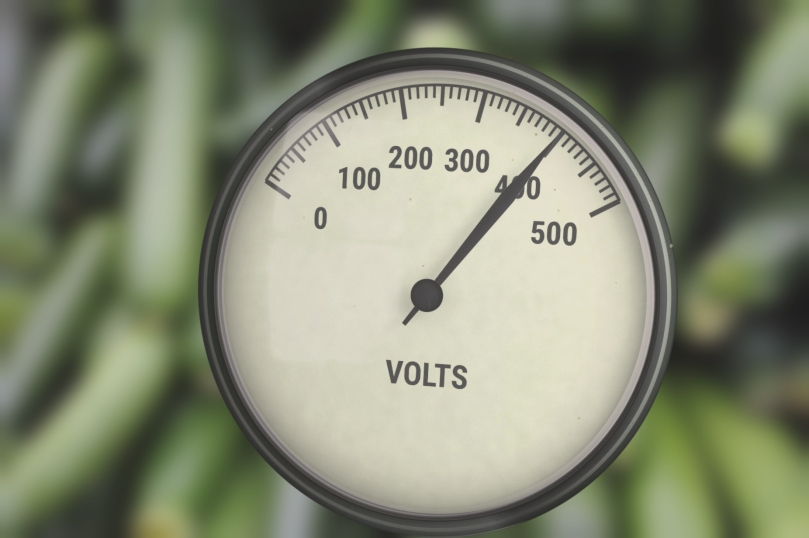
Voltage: 400 V
